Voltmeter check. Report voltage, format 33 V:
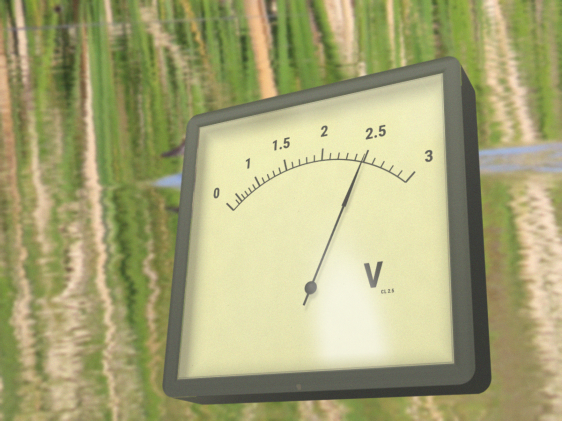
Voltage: 2.5 V
